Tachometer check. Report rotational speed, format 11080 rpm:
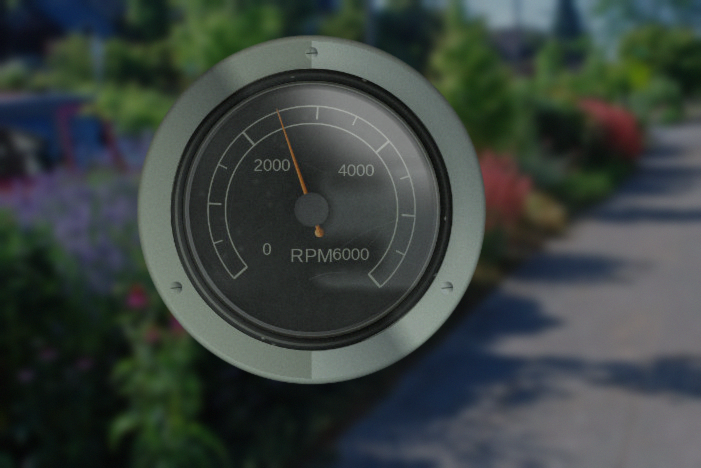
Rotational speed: 2500 rpm
